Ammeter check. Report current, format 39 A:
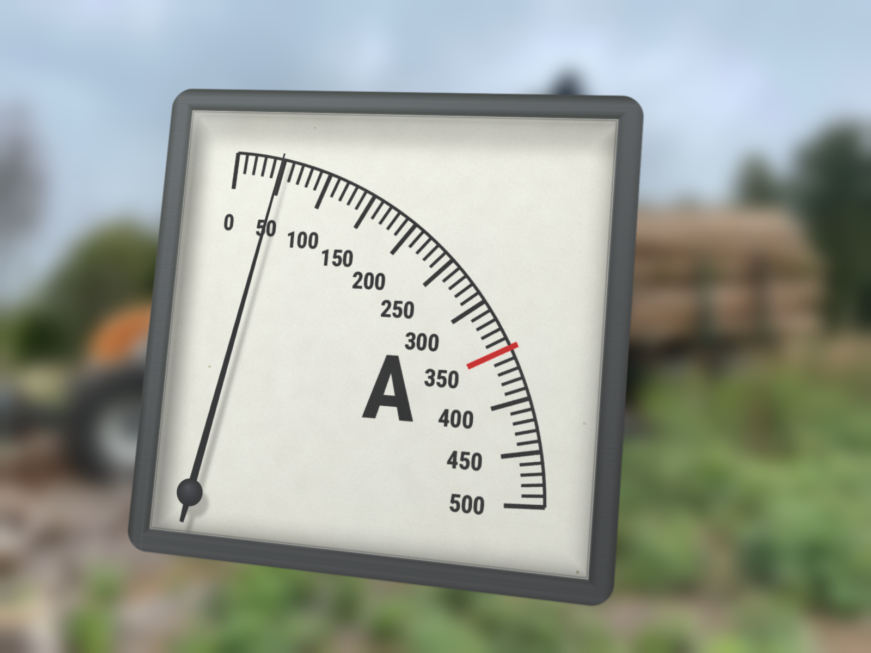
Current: 50 A
